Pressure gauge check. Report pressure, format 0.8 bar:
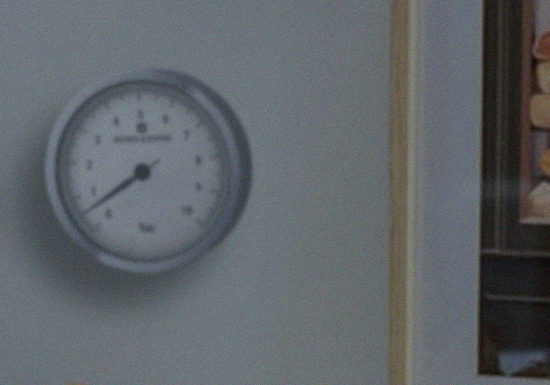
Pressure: 0.5 bar
